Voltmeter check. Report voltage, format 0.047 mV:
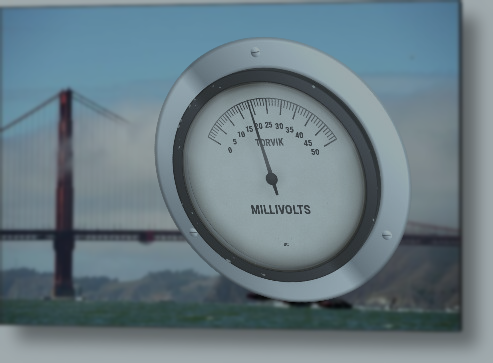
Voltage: 20 mV
